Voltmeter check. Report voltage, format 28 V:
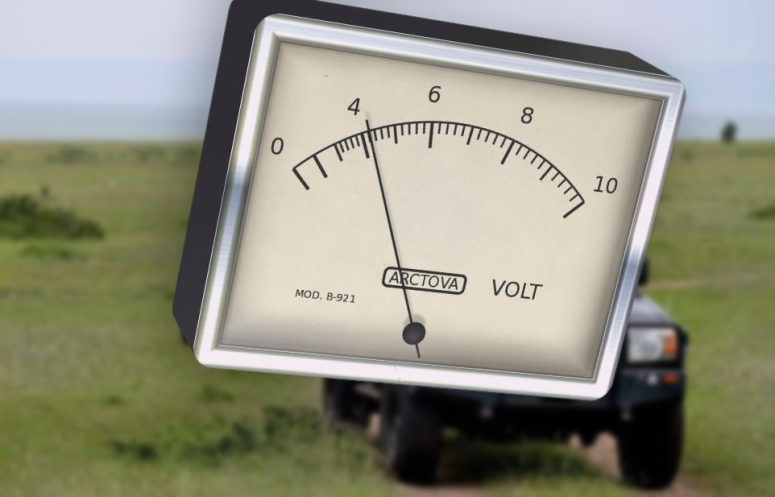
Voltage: 4.2 V
